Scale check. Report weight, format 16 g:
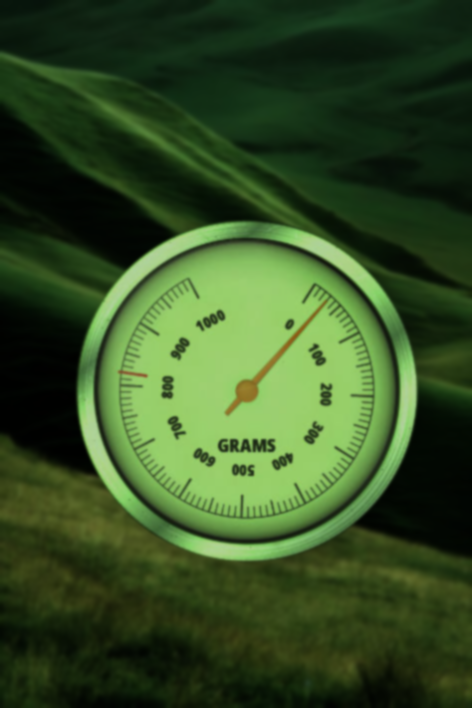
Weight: 30 g
